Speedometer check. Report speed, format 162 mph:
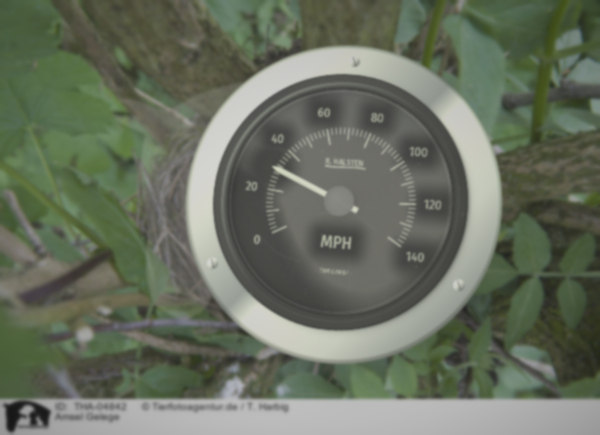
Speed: 30 mph
